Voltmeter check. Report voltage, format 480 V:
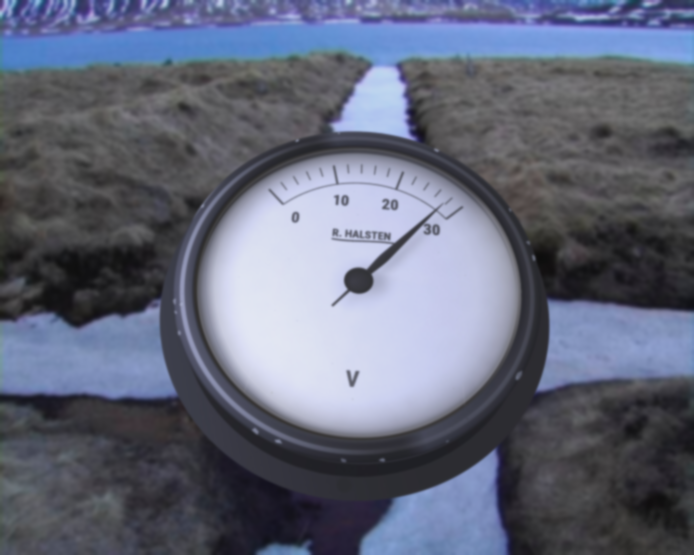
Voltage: 28 V
